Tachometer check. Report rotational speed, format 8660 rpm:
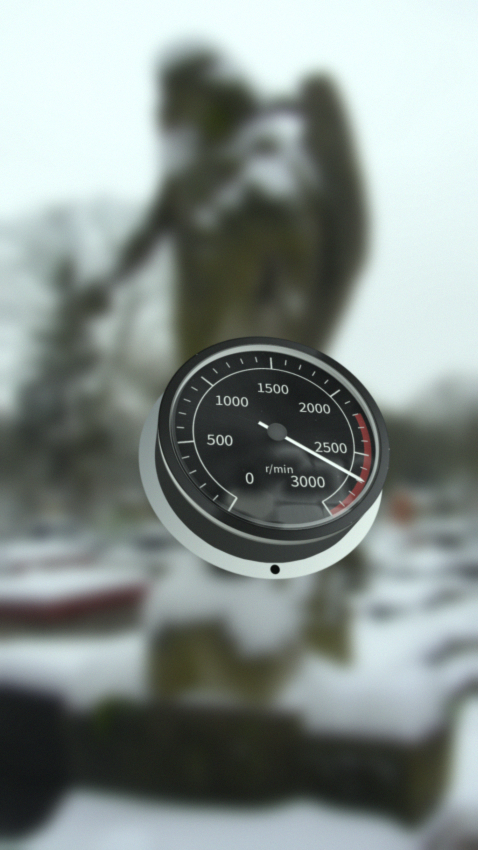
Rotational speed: 2700 rpm
